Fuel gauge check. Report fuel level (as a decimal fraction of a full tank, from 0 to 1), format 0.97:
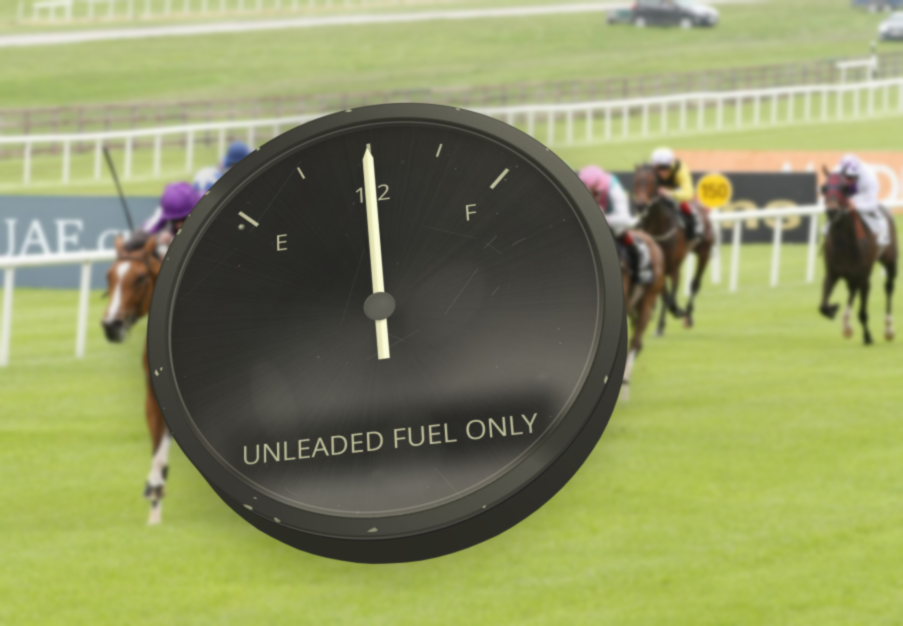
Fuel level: 0.5
